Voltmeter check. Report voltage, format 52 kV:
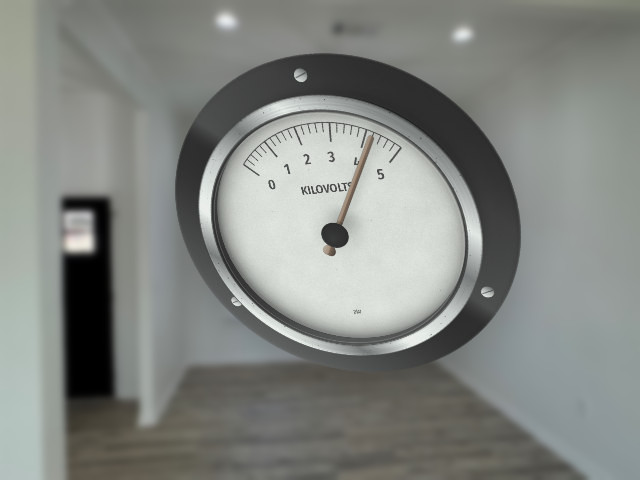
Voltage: 4.2 kV
